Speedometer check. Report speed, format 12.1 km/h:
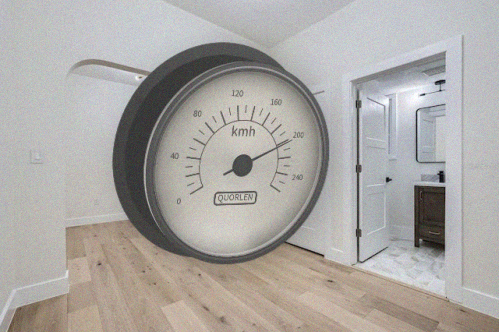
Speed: 200 km/h
